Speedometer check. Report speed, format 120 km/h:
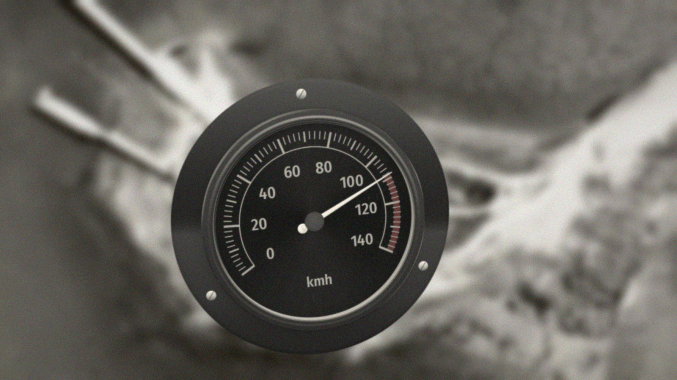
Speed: 108 km/h
